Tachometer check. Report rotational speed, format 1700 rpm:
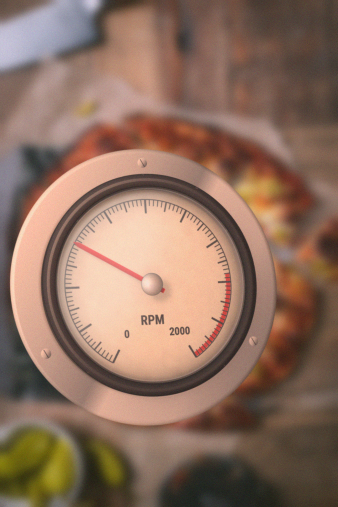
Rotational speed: 600 rpm
